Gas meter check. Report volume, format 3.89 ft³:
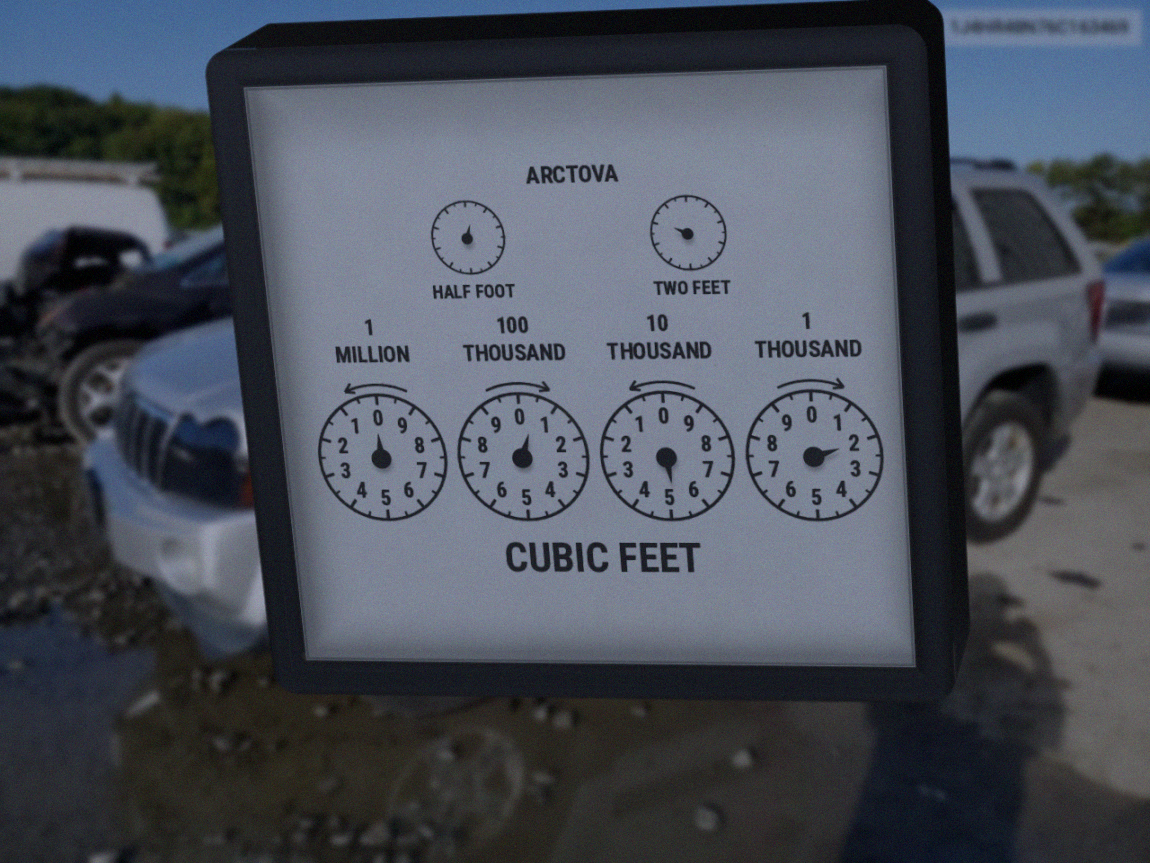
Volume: 5200 ft³
